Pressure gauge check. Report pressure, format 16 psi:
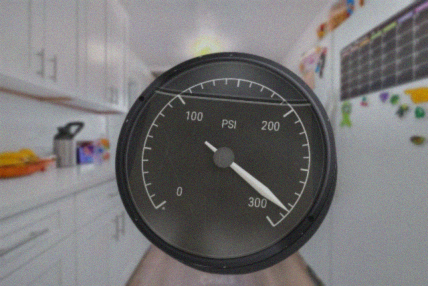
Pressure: 285 psi
